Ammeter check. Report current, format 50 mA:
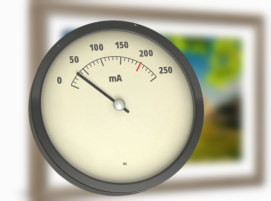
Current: 30 mA
